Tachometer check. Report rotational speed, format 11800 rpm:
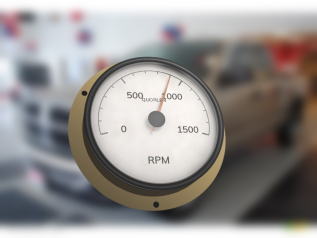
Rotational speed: 900 rpm
